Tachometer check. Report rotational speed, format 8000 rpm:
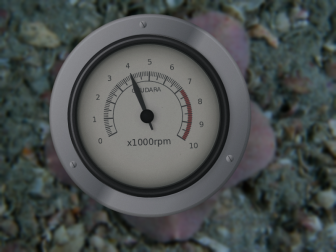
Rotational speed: 4000 rpm
